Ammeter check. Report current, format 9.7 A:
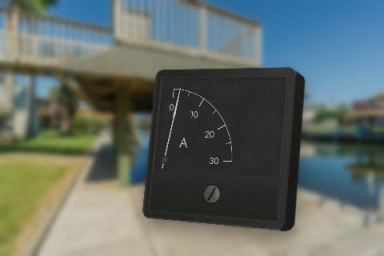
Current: 2.5 A
